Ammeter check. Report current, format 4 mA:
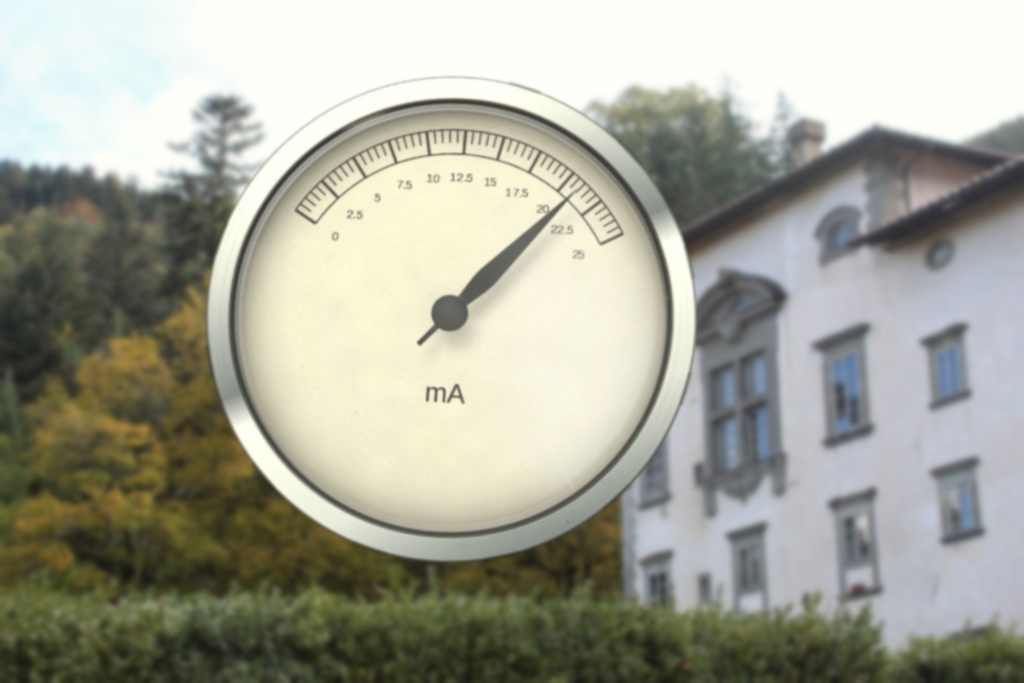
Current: 21 mA
